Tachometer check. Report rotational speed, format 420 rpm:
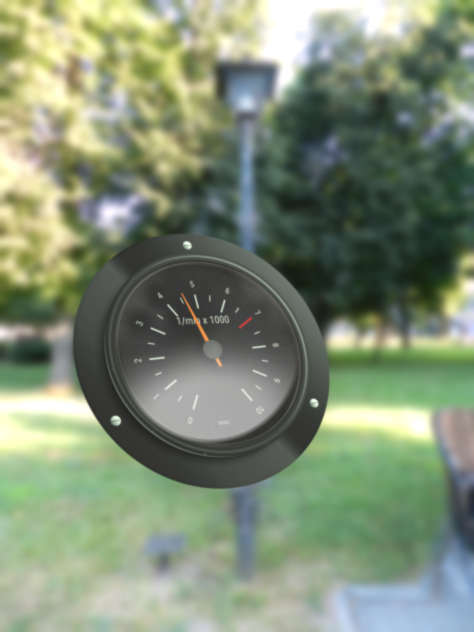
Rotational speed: 4500 rpm
